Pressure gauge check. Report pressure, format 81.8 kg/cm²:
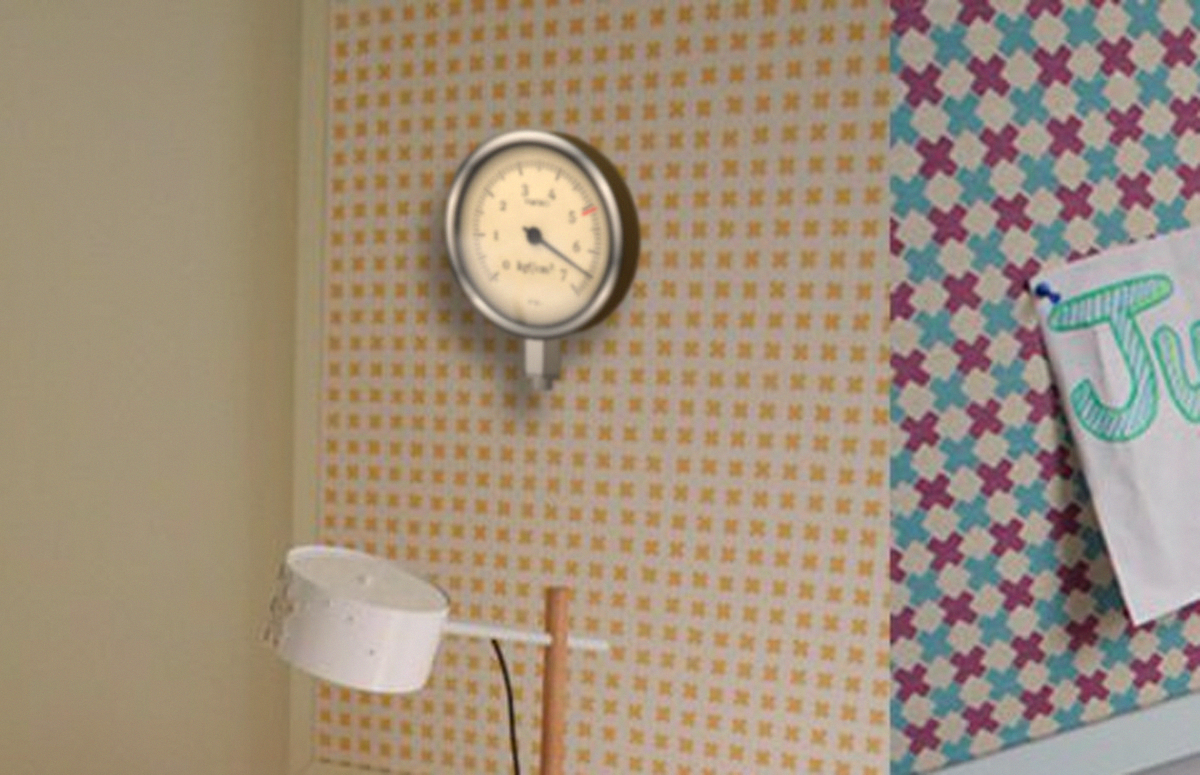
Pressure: 6.5 kg/cm²
